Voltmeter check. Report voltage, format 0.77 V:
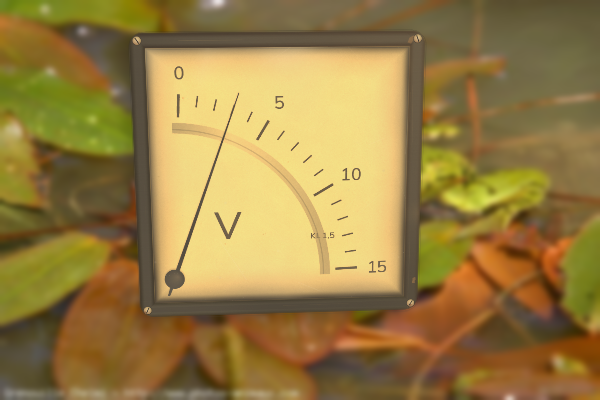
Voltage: 3 V
